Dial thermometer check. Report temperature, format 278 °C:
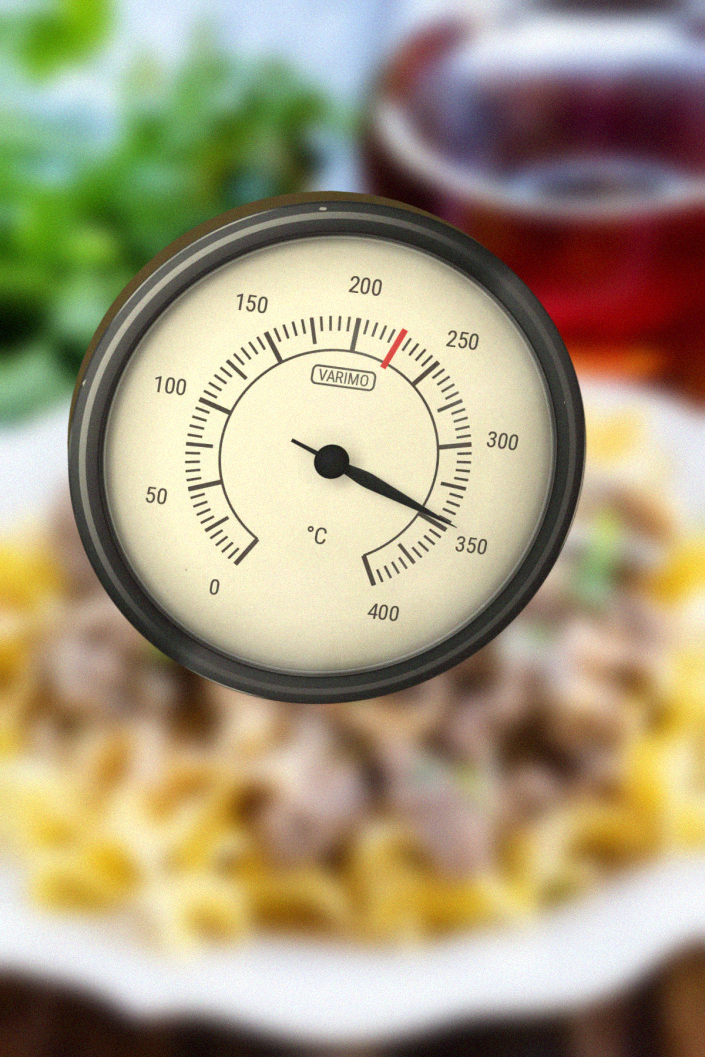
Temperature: 345 °C
